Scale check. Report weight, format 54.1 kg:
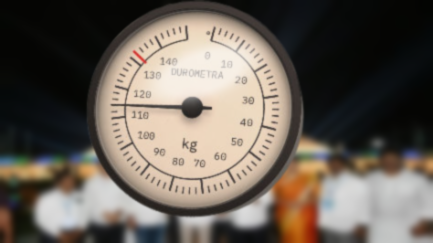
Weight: 114 kg
